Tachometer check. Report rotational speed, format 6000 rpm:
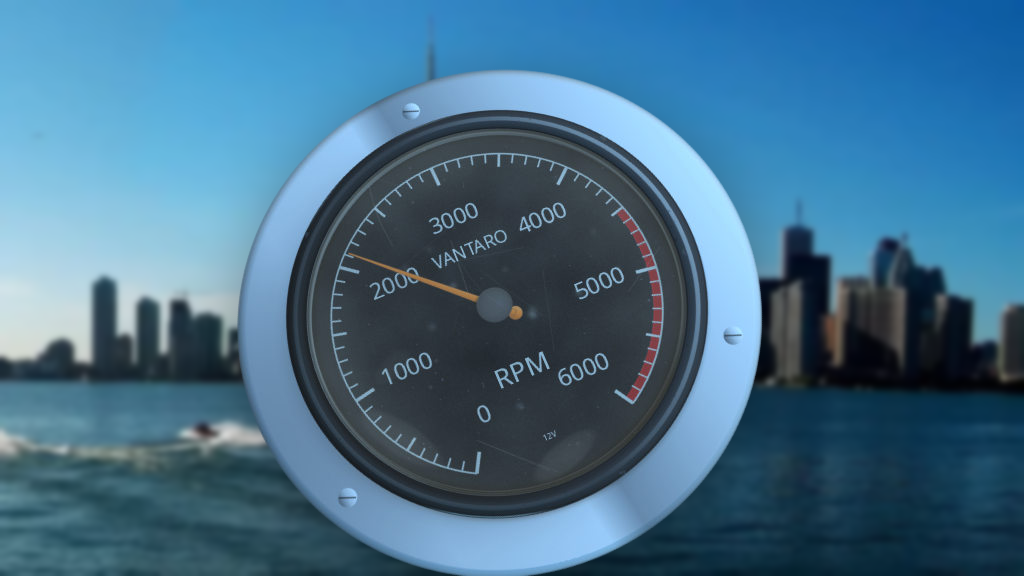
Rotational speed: 2100 rpm
